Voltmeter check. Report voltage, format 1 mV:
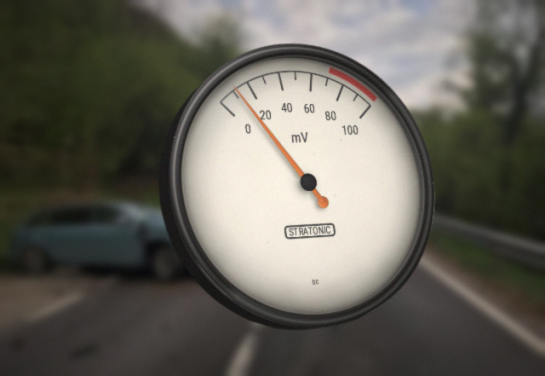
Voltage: 10 mV
